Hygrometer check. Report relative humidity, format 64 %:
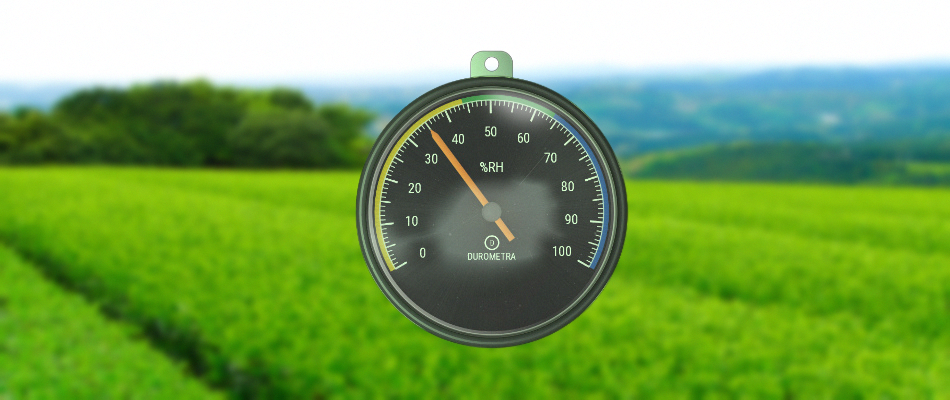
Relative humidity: 35 %
